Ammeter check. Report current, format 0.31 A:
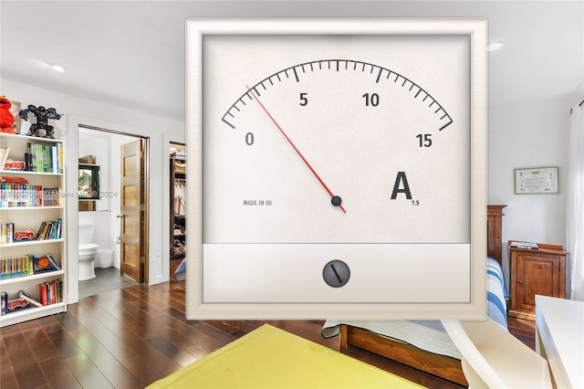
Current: 2.25 A
